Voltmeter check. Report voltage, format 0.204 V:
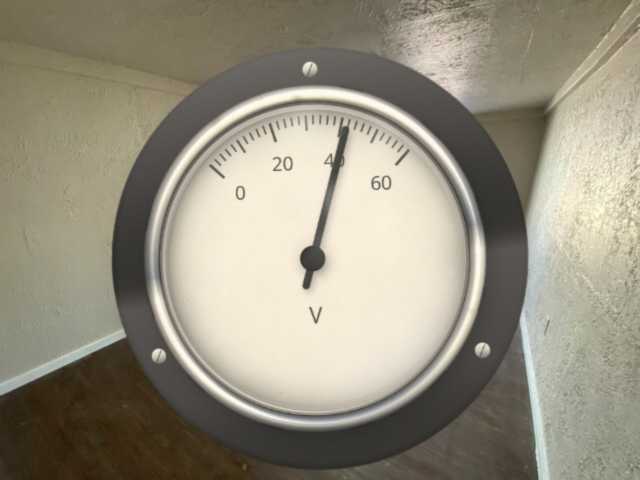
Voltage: 42 V
